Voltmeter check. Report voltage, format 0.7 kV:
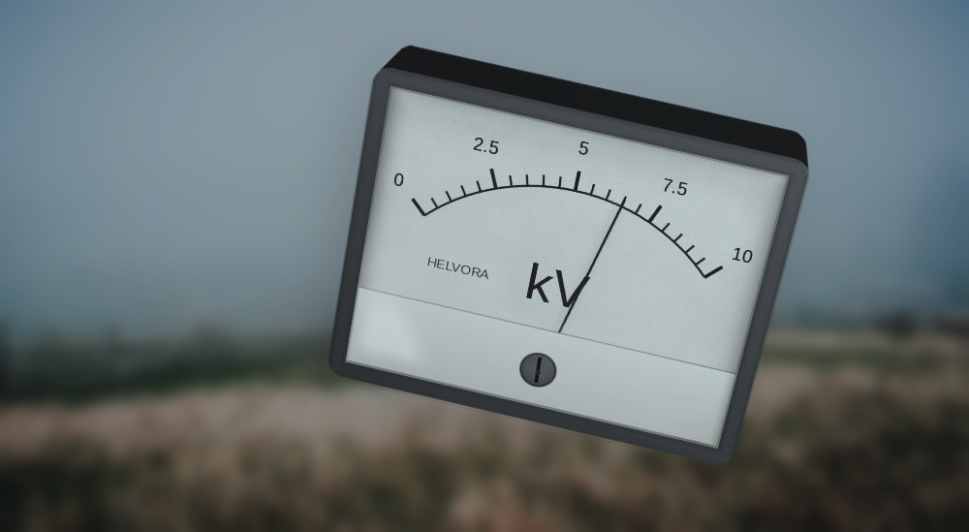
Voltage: 6.5 kV
